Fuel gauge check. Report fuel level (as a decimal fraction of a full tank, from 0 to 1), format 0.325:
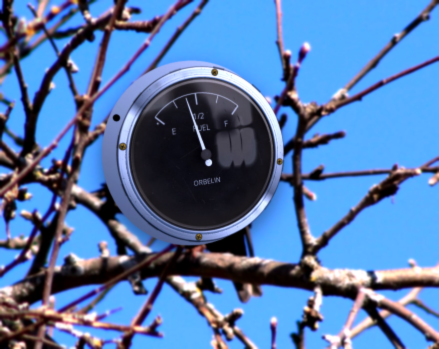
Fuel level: 0.375
